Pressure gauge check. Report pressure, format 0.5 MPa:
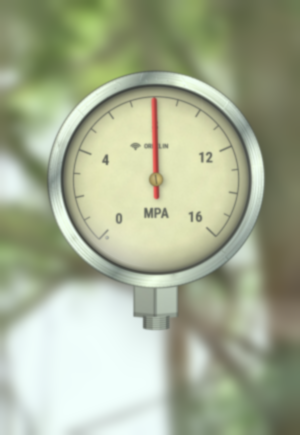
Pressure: 8 MPa
